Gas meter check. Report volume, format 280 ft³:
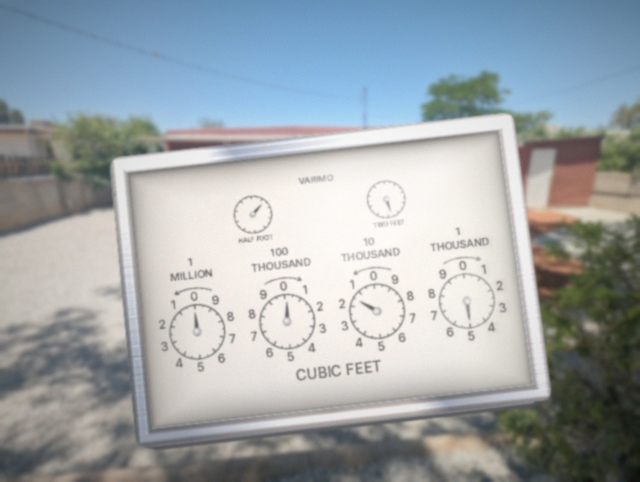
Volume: 1500 ft³
